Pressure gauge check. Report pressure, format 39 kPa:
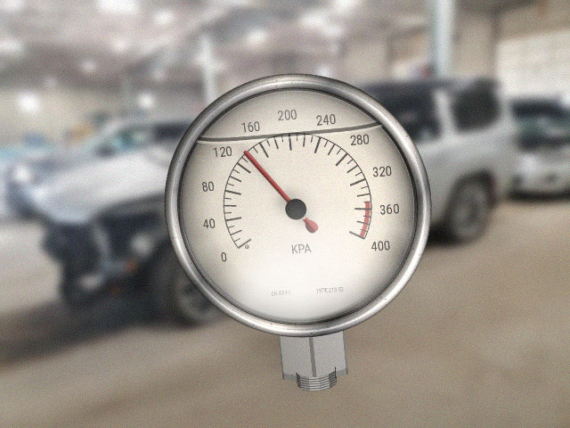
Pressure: 140 kPa
